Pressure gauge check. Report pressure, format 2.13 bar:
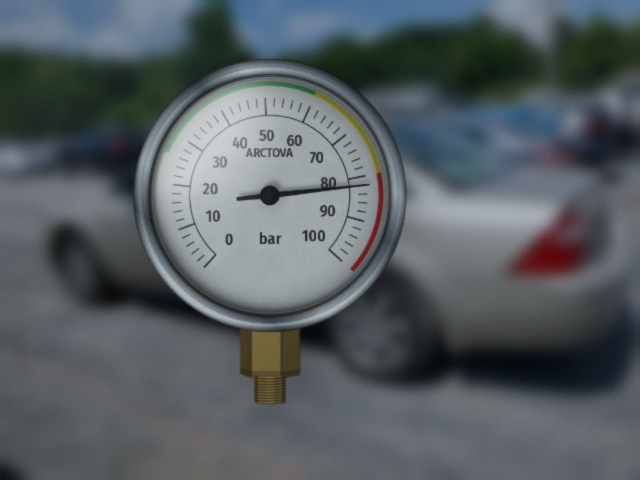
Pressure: 82 bar
